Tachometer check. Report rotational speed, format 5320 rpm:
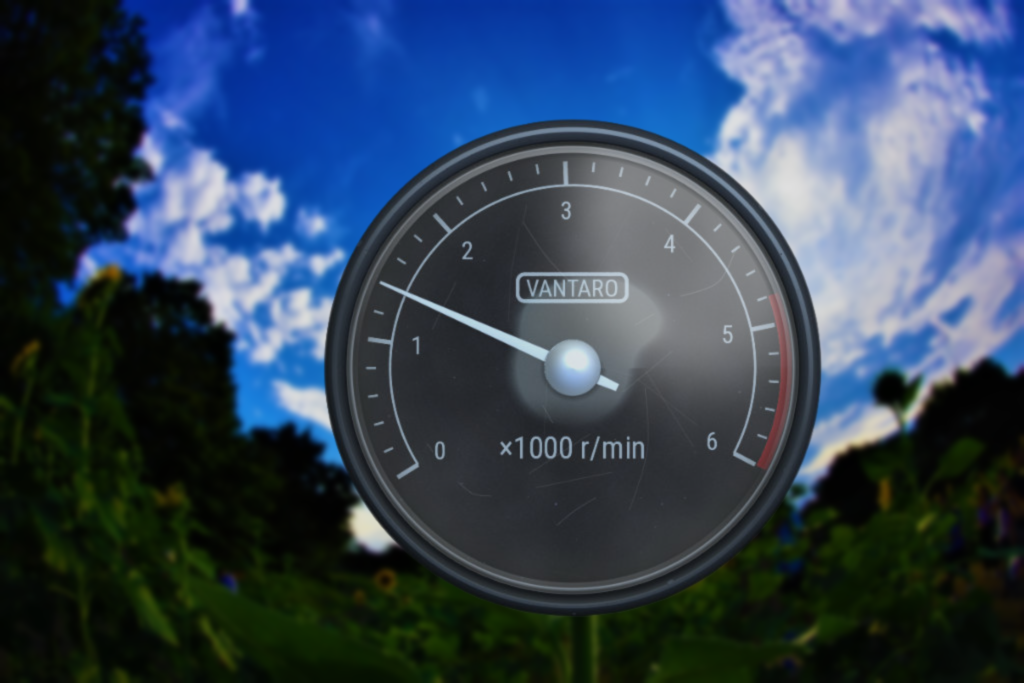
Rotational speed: 1400 rpm
